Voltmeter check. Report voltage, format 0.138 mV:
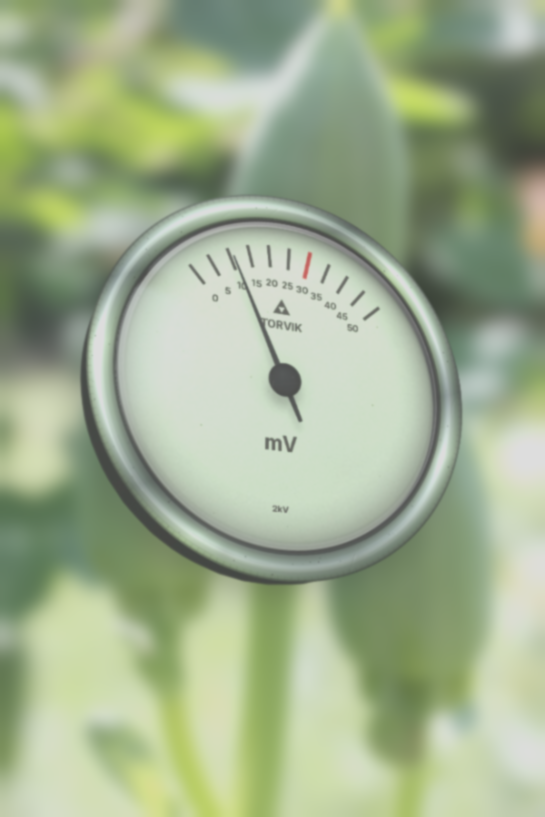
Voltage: 10 mV
